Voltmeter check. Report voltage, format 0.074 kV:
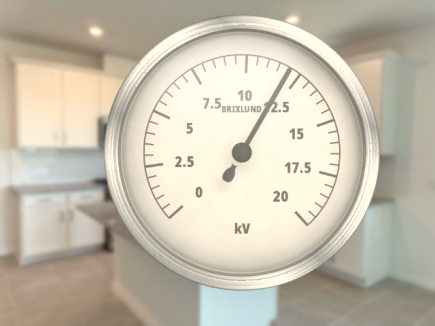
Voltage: 12 kV
